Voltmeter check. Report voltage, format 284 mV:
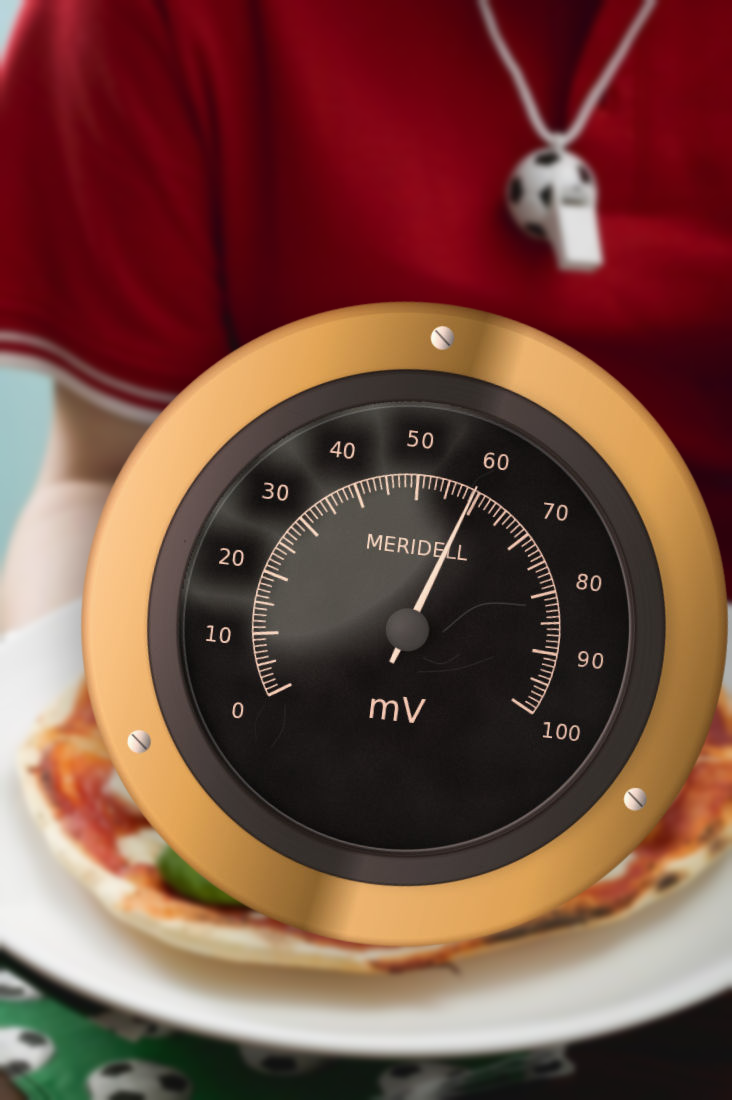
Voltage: 59 mV
